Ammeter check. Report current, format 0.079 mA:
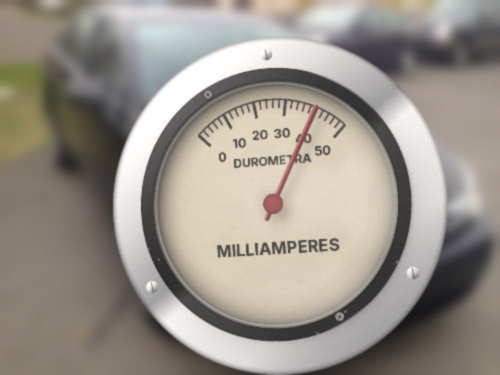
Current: 40 mA
